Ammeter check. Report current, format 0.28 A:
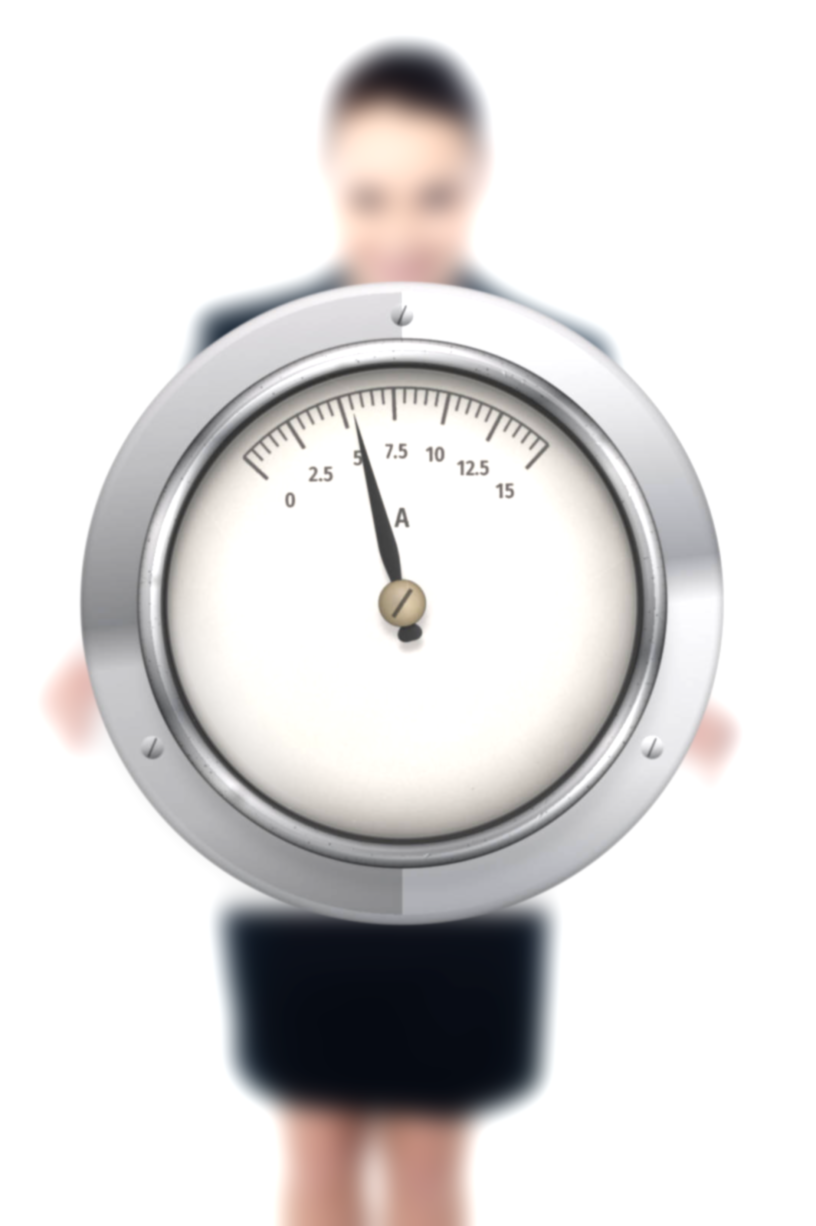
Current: 5.5 A
